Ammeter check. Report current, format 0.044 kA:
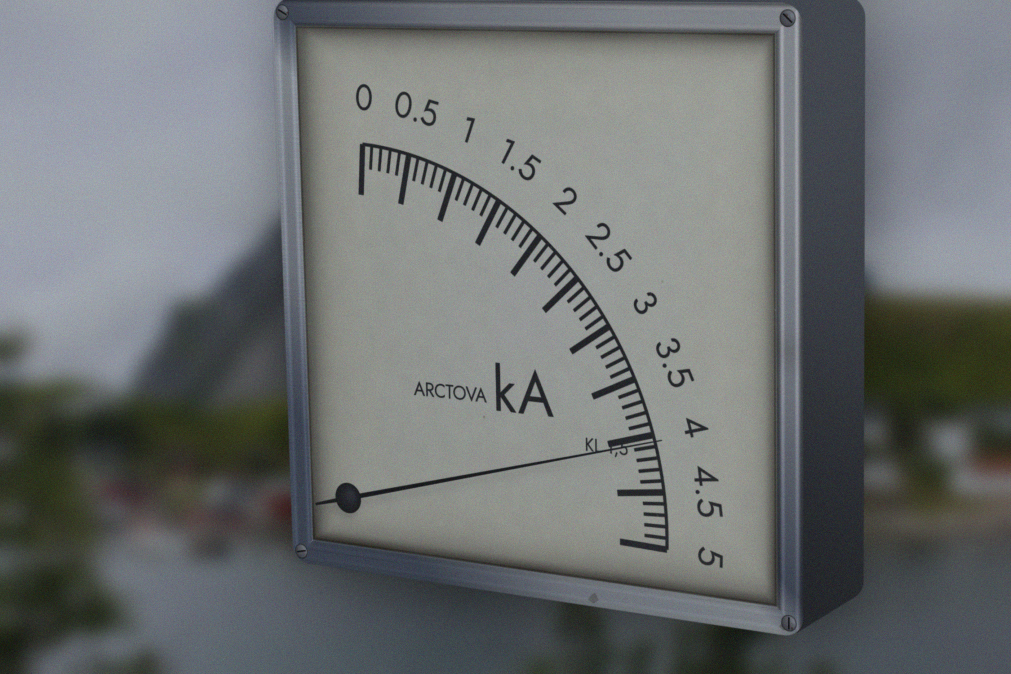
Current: 4.05 kA
